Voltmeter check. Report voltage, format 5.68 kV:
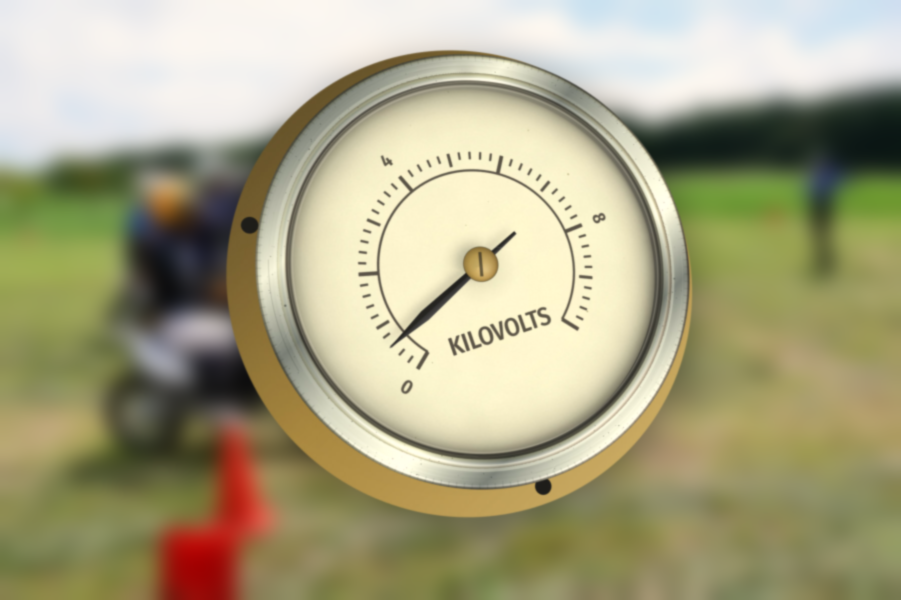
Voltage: 0.6 kV
